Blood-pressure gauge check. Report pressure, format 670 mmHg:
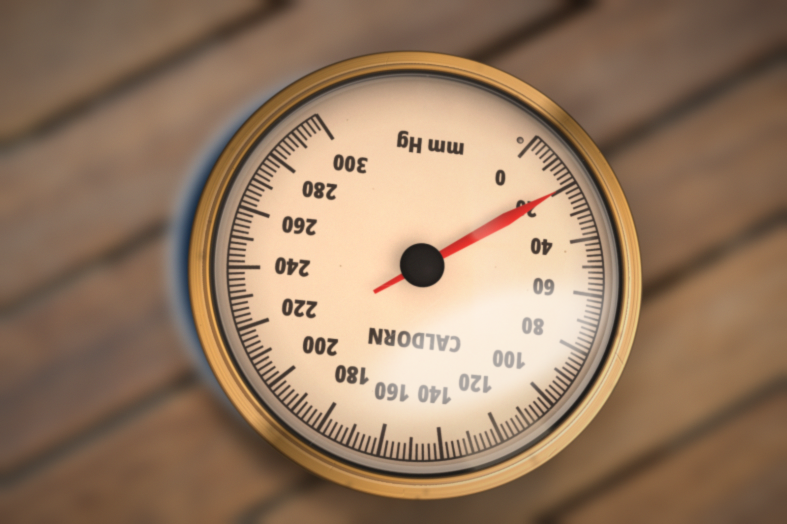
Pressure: 20 mmHg
